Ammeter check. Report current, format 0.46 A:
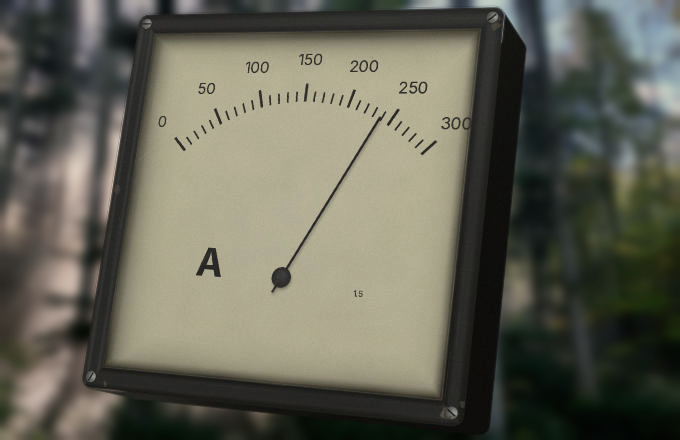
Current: 240 A
